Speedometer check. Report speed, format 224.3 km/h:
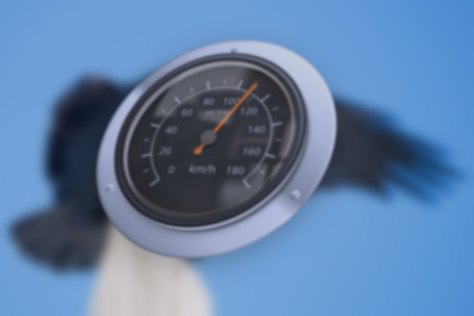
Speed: 110 km/h
